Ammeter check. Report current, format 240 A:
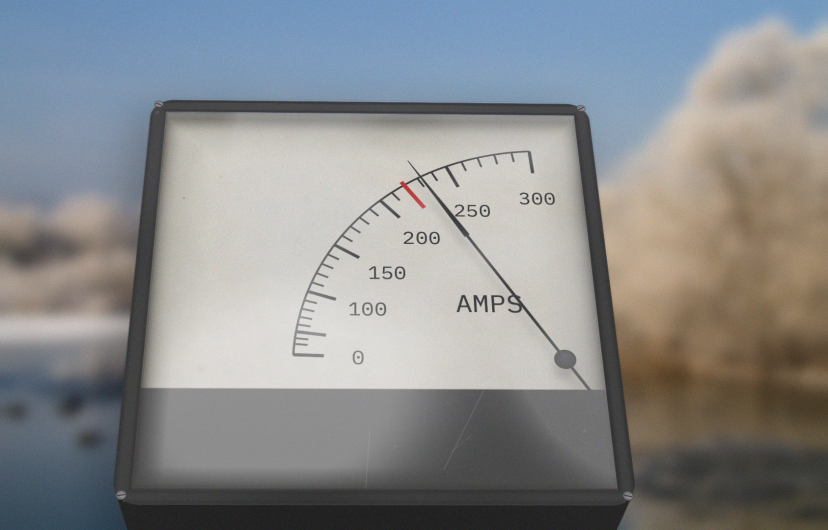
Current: 230 A
